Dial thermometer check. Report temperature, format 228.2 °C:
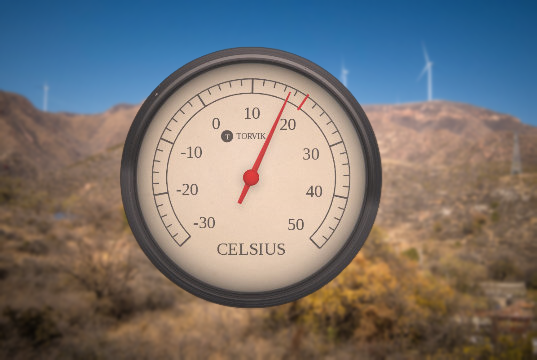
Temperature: 17 °C
